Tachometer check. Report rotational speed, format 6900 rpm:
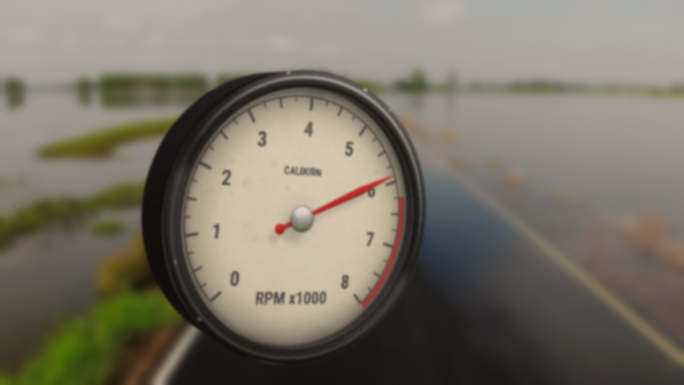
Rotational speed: 5875 rpm
